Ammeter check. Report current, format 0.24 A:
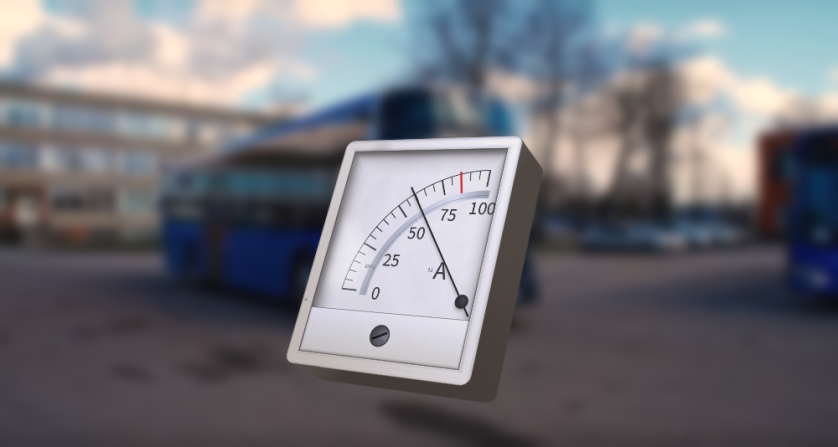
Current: 60 A
